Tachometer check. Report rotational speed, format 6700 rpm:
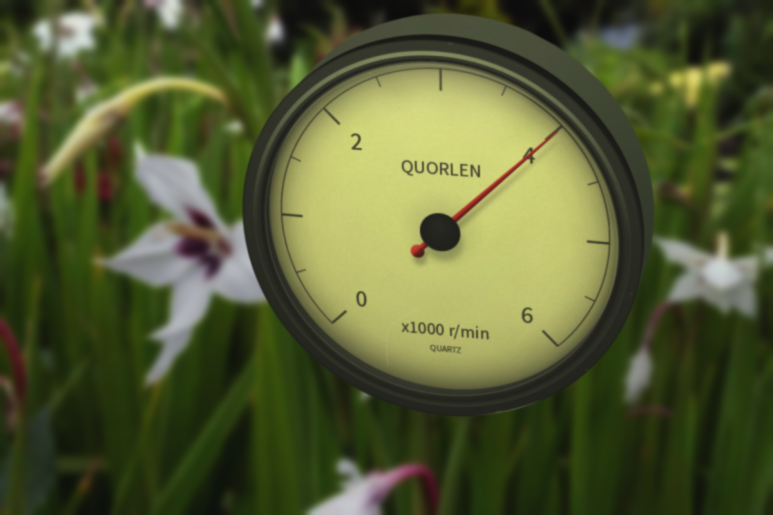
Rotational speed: 4000 rpm
